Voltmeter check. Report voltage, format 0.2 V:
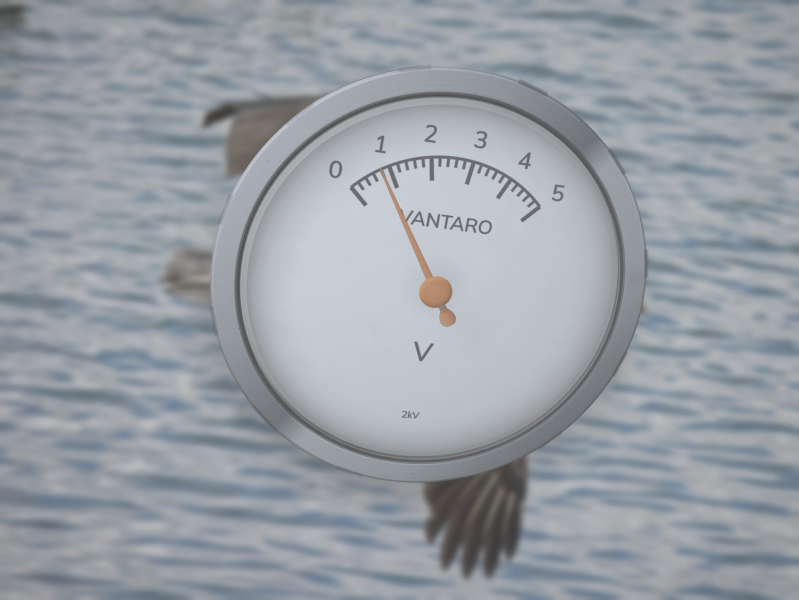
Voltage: 0.8 V
